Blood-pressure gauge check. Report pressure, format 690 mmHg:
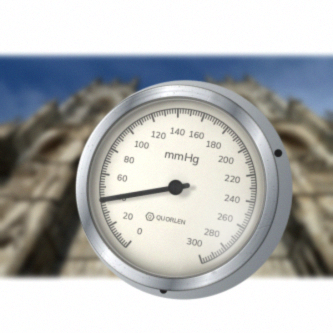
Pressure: 40 mmHg
